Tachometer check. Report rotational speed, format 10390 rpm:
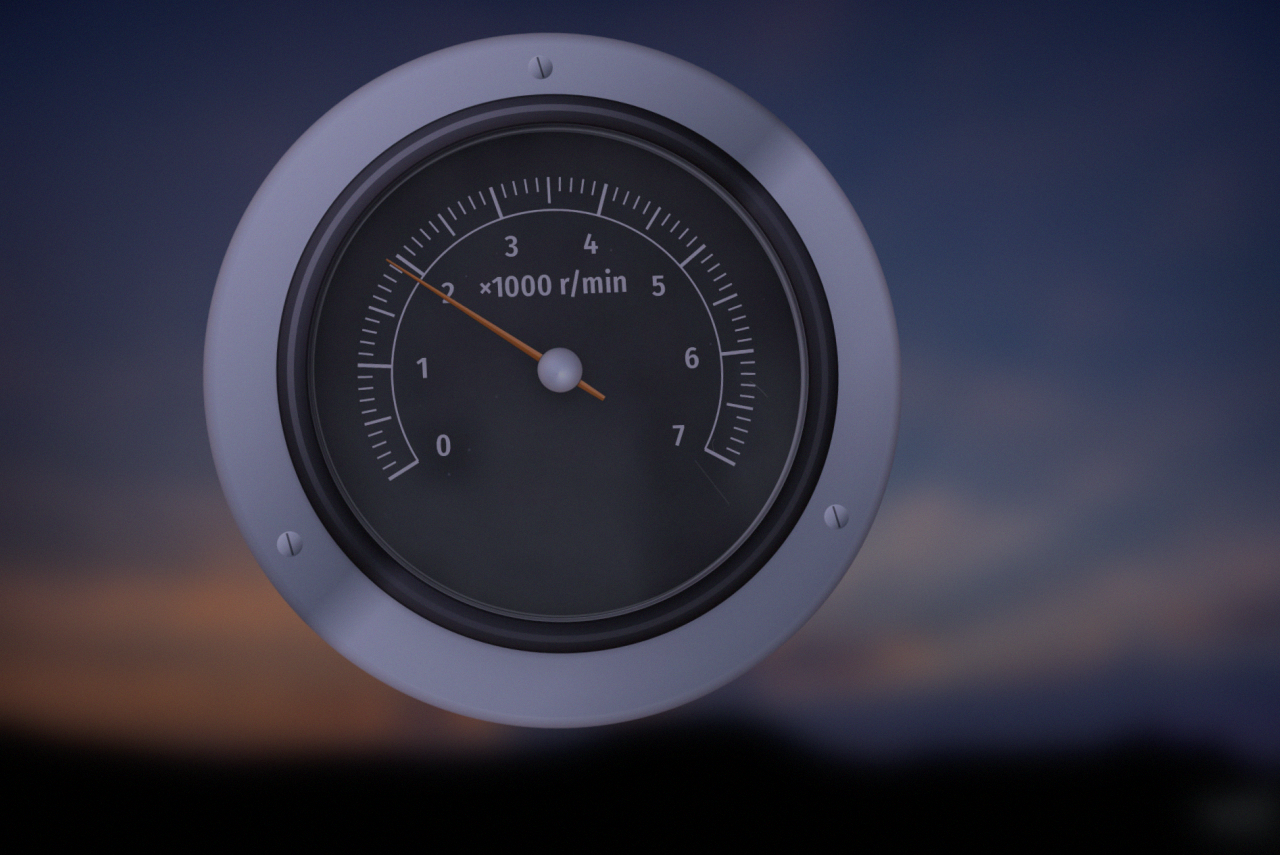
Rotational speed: 1900 rpm
